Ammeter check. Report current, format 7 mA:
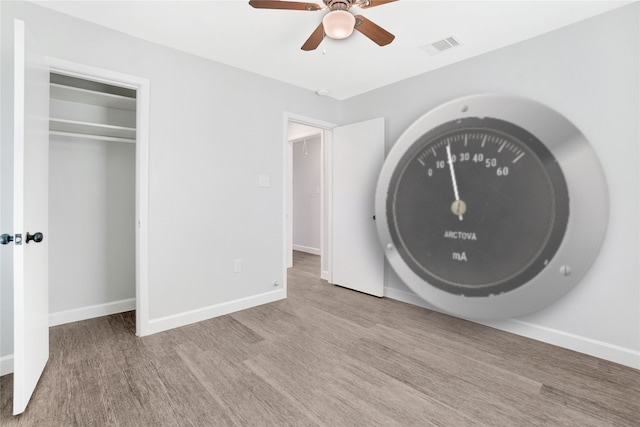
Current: 20 mA
